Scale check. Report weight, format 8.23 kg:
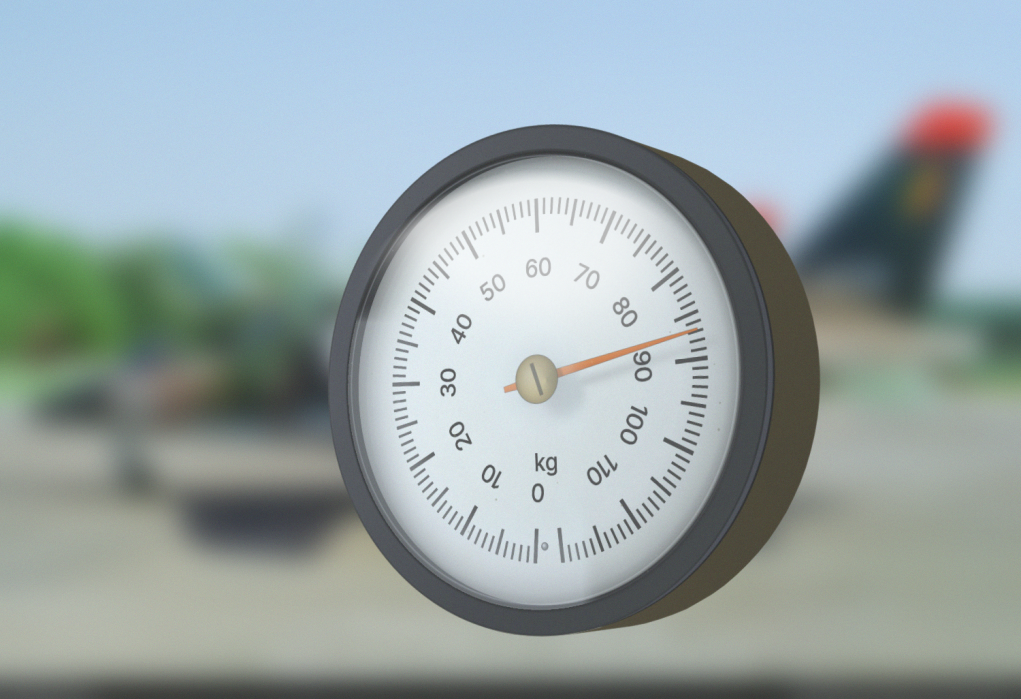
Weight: 87 kg
